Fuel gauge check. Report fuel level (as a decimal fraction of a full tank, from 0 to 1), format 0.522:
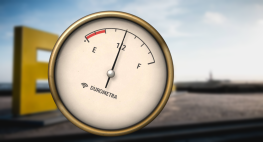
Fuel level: 0.5
